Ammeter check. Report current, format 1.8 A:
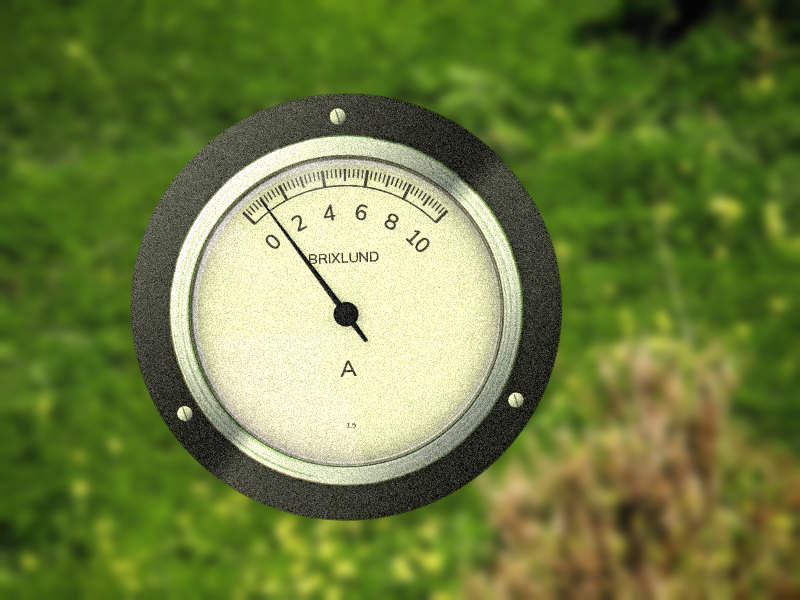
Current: 1 A
